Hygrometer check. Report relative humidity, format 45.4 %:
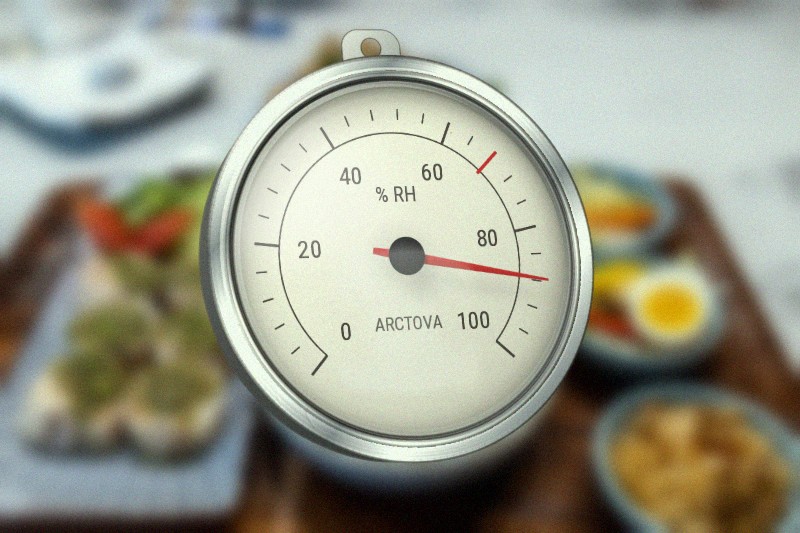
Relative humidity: 88 %
